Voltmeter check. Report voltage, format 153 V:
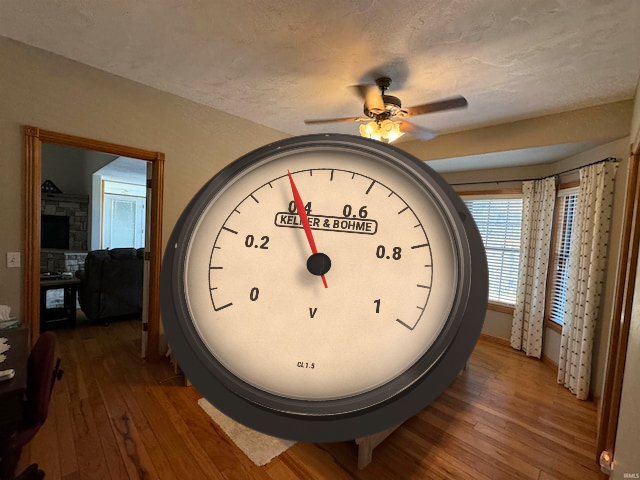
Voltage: 0.4 V
